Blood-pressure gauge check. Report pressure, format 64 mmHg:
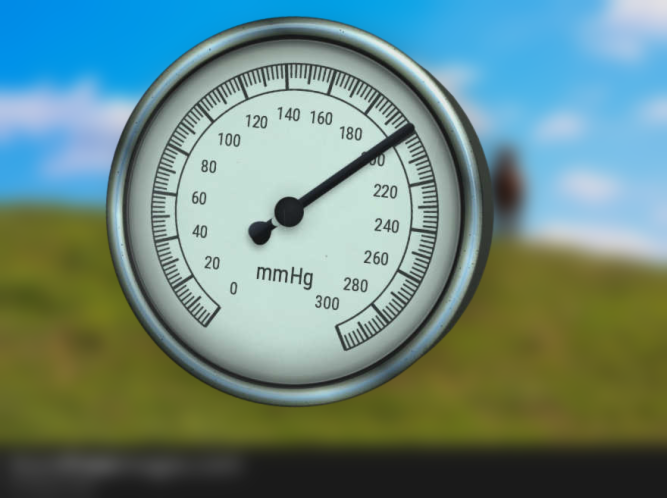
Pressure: 198 mmHg
